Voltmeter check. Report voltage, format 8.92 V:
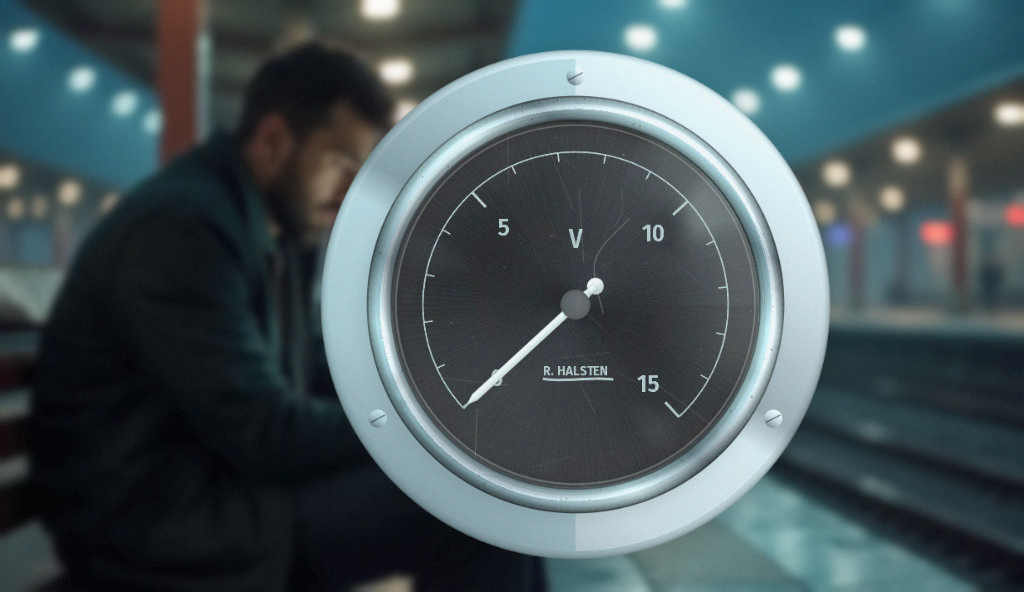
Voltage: 0 V
